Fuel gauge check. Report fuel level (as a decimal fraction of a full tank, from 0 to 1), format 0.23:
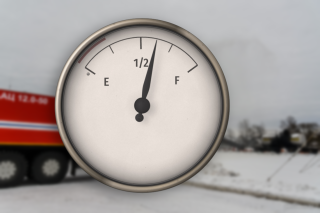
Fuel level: 0.625
